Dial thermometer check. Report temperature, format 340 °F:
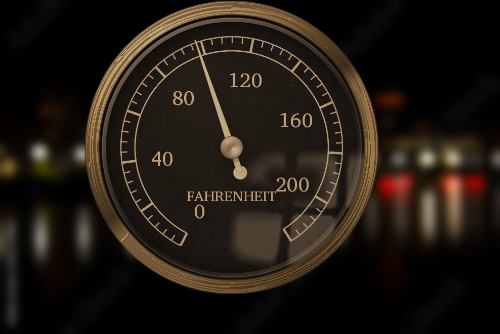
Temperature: 98 °F
